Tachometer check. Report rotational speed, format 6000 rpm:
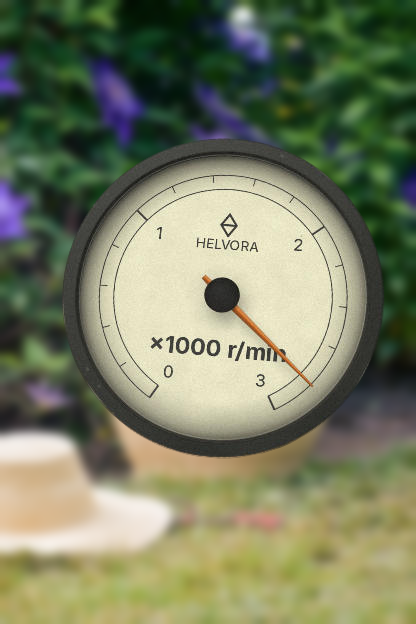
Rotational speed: 2800 rpm
